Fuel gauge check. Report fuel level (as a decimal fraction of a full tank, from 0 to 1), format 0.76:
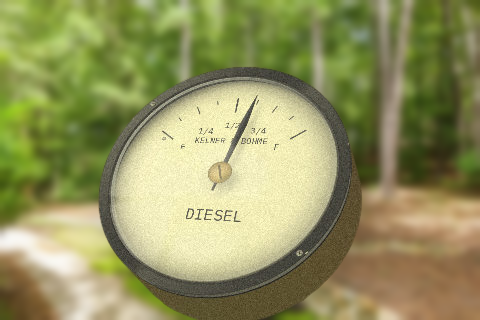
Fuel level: 0.625
